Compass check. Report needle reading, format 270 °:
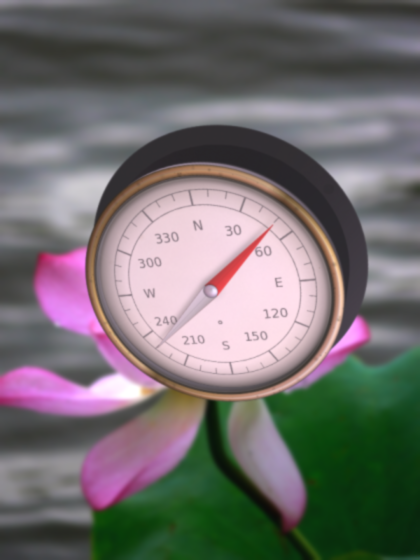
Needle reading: 50 °
